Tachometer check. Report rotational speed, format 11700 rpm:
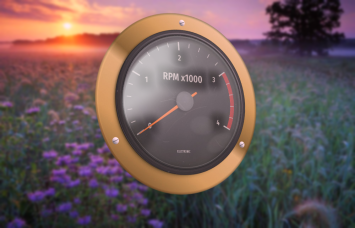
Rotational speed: 0 rpm
